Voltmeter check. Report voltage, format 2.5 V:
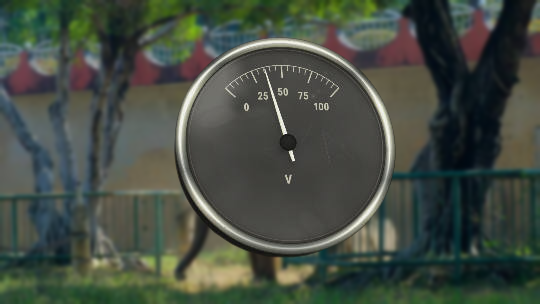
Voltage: 35 V
